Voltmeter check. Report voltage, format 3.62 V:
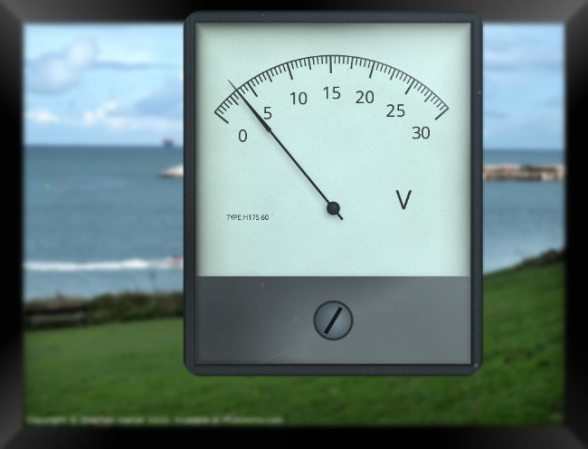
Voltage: 3.5 V
